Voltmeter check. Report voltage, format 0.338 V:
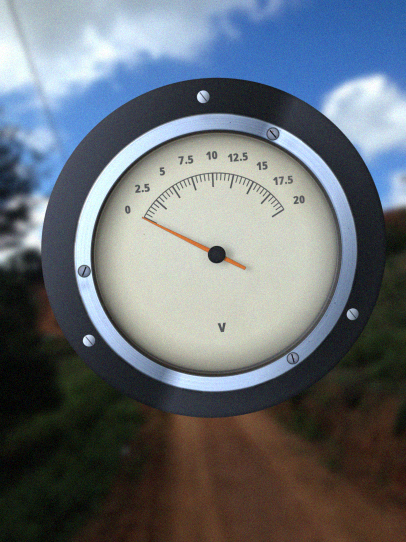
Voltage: 0 V
